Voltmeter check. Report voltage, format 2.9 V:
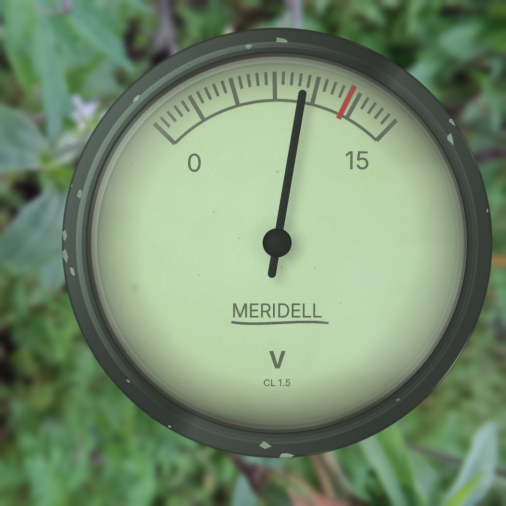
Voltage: 9.25 V
